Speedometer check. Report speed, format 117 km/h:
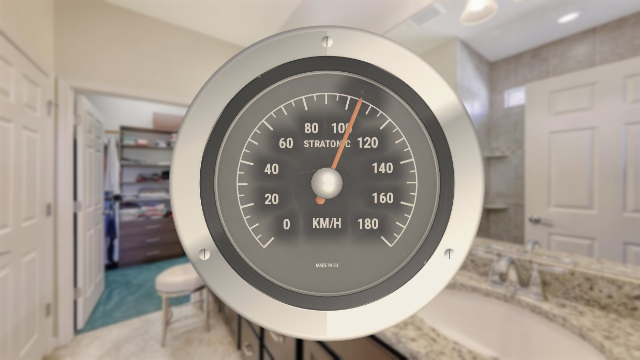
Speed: 105 km/h
